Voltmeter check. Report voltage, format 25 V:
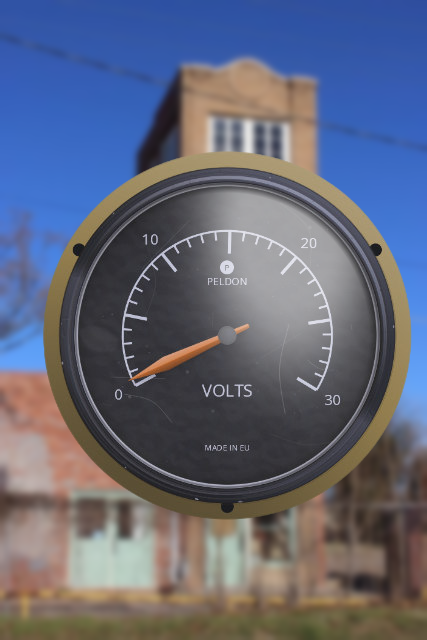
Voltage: 0.5 V
